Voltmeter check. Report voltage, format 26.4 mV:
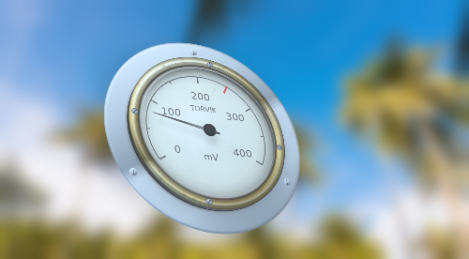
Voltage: 75 mV
